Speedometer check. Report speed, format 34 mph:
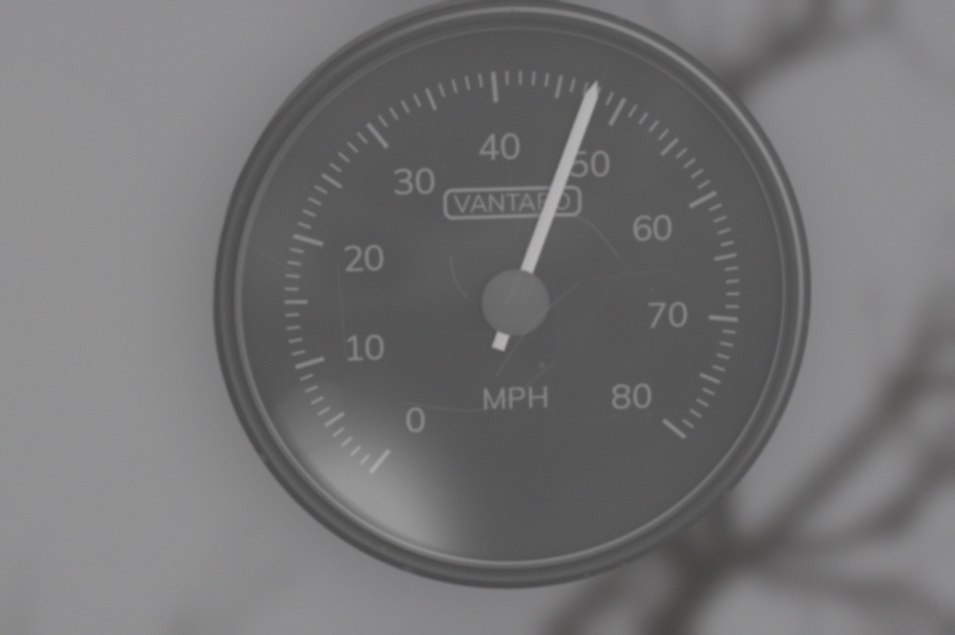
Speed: 47.5 mph
